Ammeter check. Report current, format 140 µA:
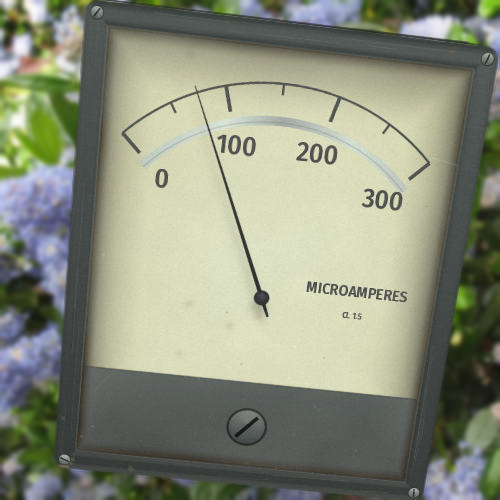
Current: 75 µA
